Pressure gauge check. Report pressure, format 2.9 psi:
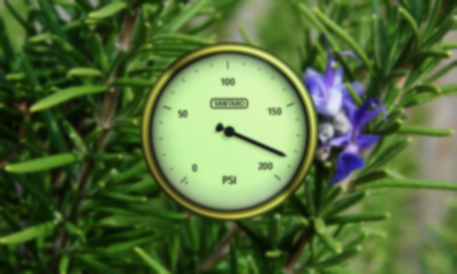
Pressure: 185 psi
